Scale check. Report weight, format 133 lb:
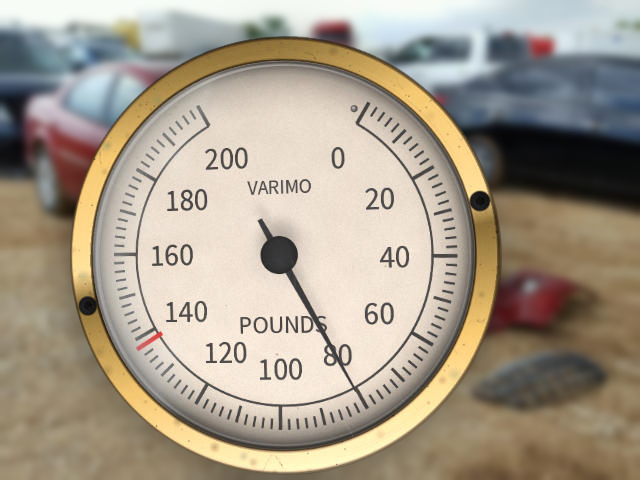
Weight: 80 lb
